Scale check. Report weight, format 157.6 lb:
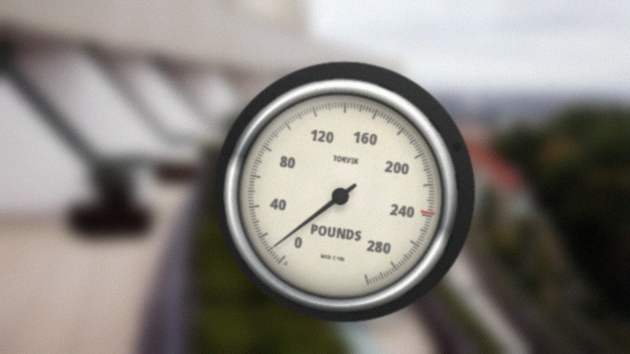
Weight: 10 lb
